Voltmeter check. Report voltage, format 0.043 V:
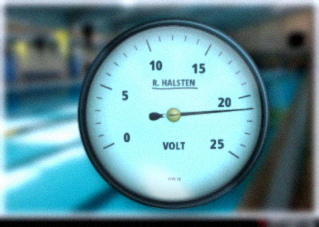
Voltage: 21 V
